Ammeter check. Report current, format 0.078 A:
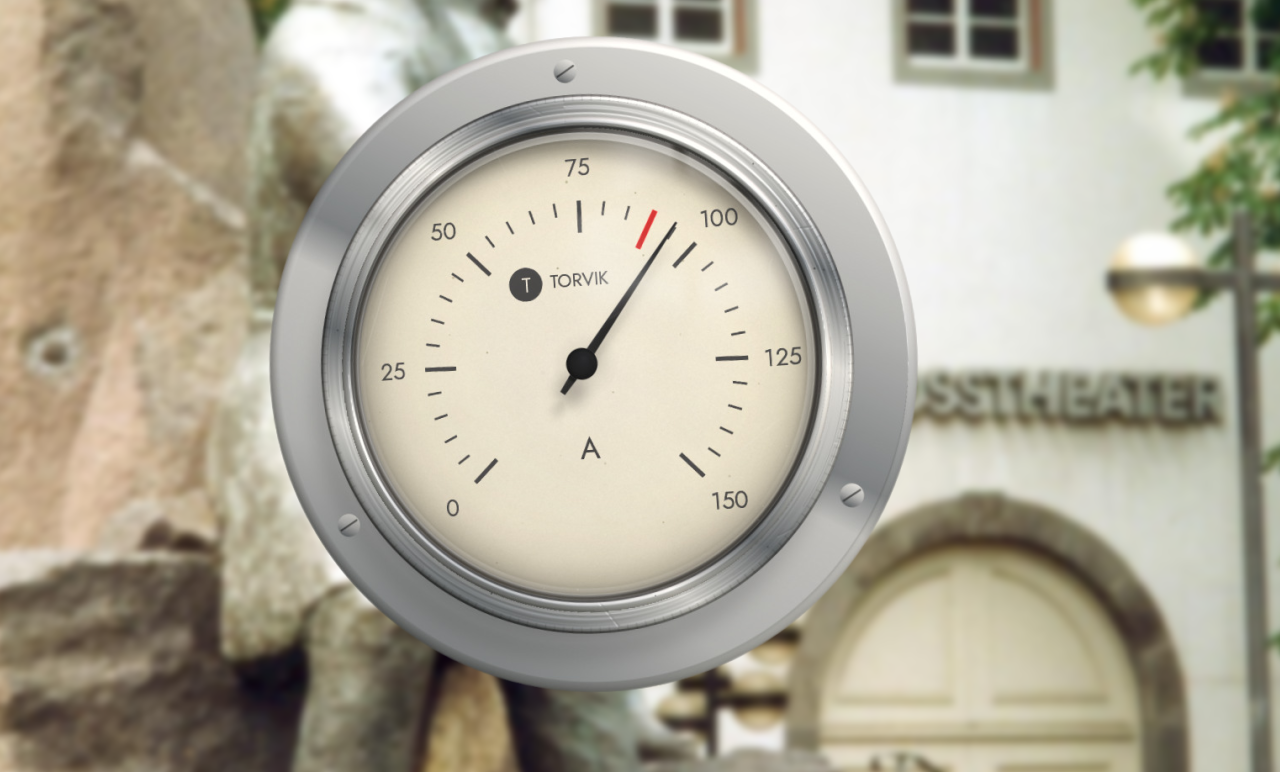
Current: 95 A
